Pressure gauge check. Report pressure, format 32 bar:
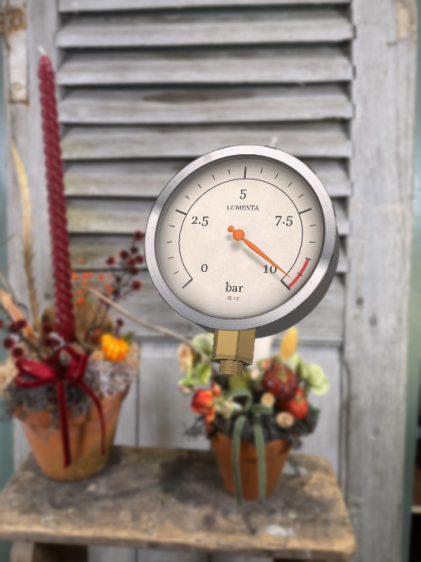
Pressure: 9.75 bar
